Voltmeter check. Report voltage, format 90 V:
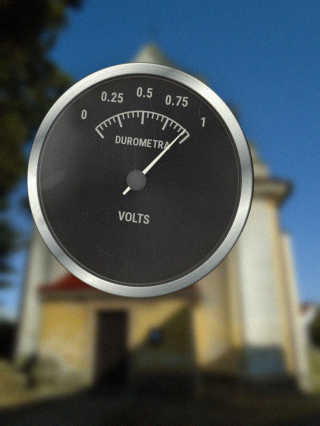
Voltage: 0.95 V
